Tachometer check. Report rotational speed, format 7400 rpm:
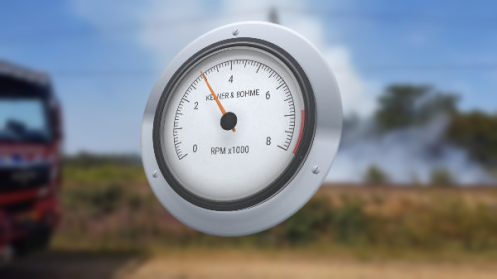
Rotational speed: 3000 rpm
